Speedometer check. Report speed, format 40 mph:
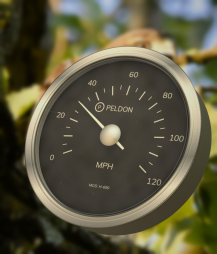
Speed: 30 mph
